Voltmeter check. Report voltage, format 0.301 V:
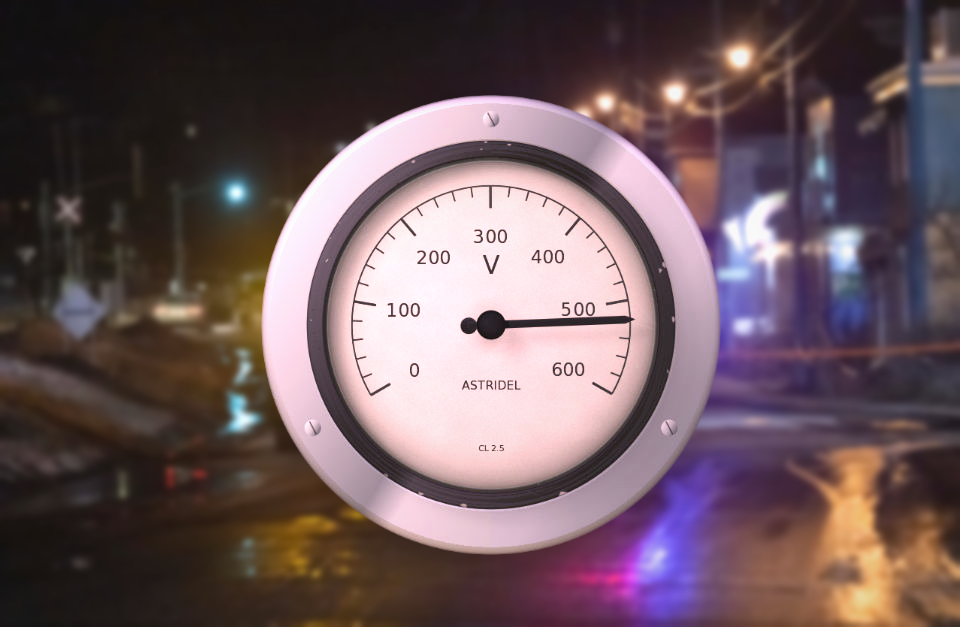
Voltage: 520 V
